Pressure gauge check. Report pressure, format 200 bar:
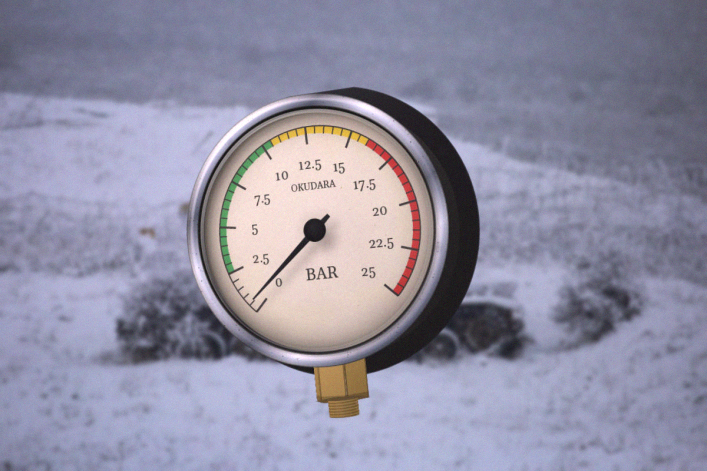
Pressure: 0.5 bar
